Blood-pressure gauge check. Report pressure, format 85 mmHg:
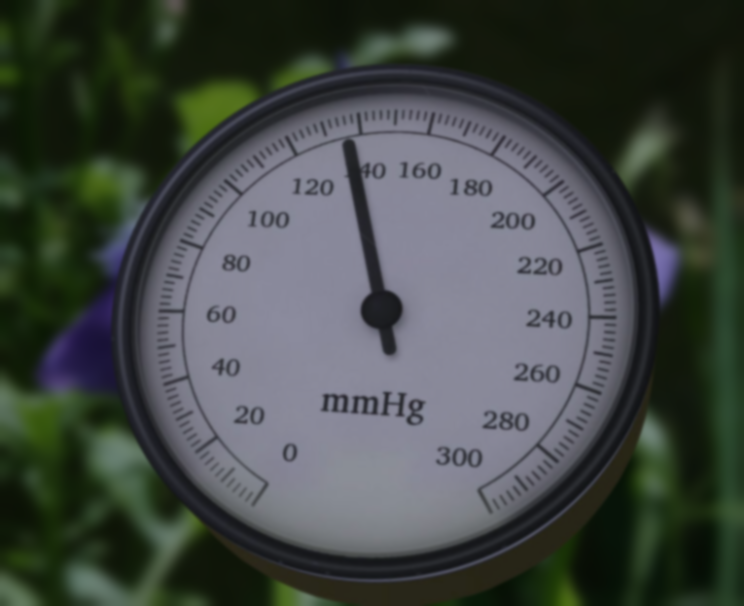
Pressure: 136 mmHg
